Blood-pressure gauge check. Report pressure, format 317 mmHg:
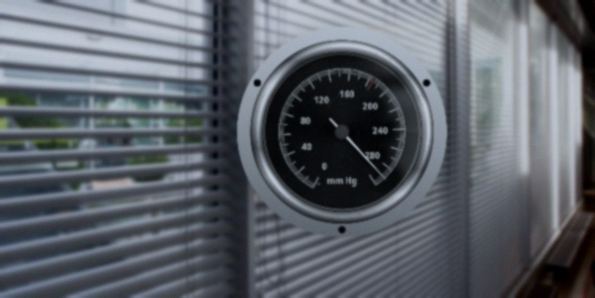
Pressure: 290 mmHg
